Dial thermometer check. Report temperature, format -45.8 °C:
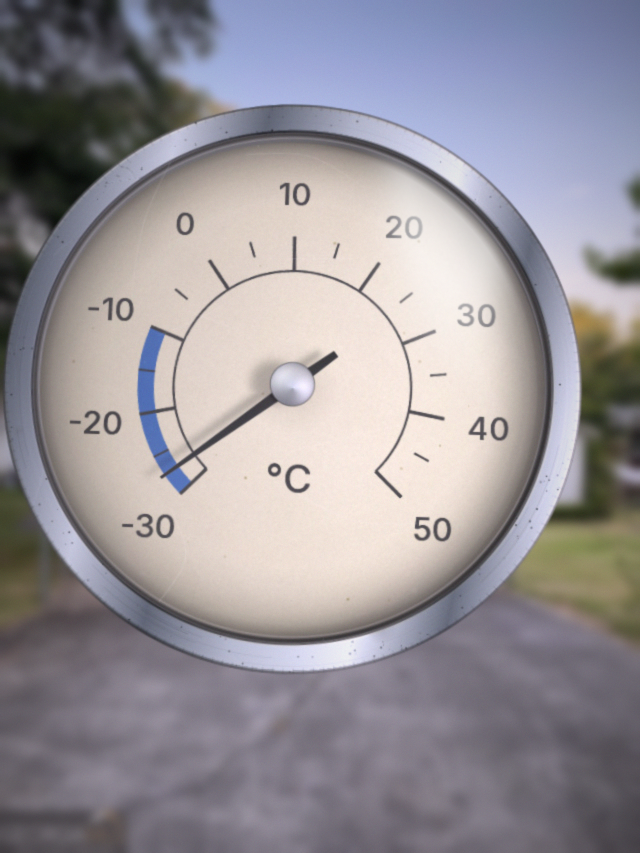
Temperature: -27.5 °C
